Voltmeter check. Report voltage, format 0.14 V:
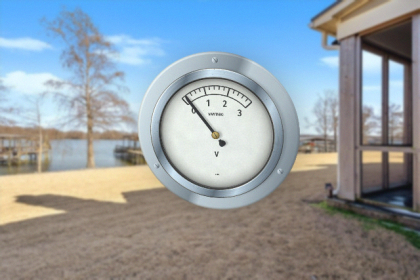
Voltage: 0.2 V
